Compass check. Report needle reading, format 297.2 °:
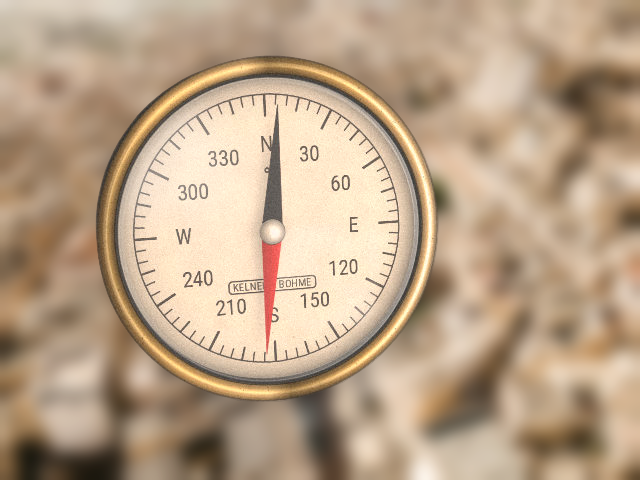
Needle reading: 185 °
